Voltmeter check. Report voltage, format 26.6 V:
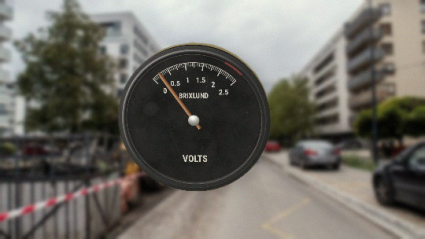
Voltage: 0.25 V
